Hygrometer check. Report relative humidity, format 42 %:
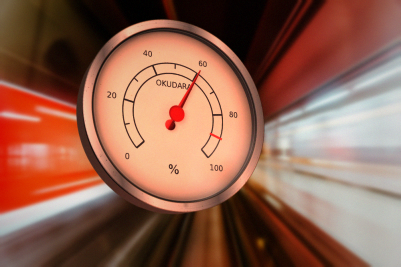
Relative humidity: 60 %
